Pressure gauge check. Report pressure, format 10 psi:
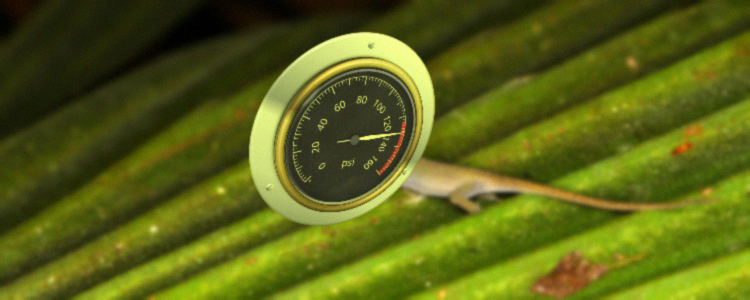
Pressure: 130 psi
